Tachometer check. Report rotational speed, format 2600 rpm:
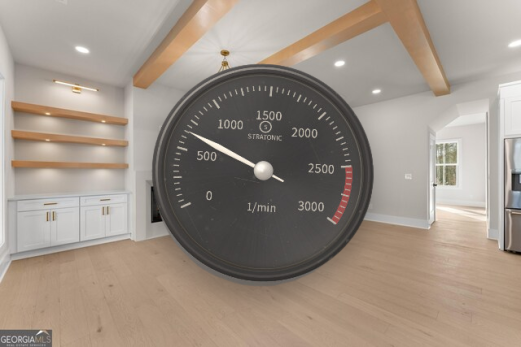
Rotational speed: 650 rpm
